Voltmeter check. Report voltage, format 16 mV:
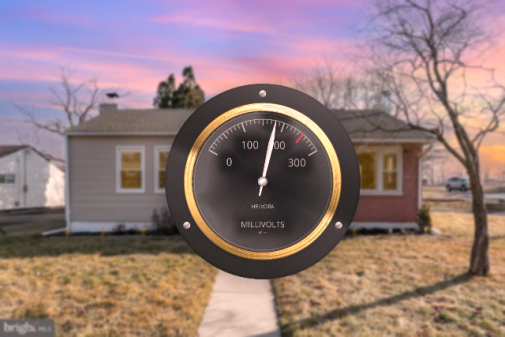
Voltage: 180 mV
